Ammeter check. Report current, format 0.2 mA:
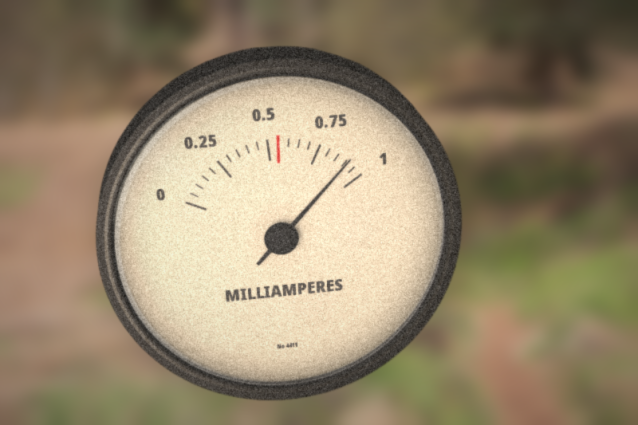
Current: 0.9 mA
